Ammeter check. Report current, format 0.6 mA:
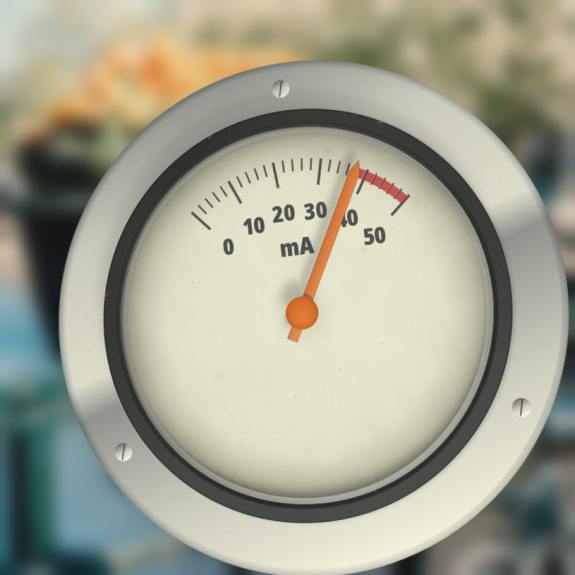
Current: 38 mA
